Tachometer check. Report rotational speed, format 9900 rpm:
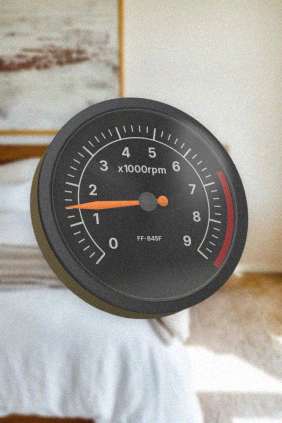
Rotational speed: 1400 rpm
